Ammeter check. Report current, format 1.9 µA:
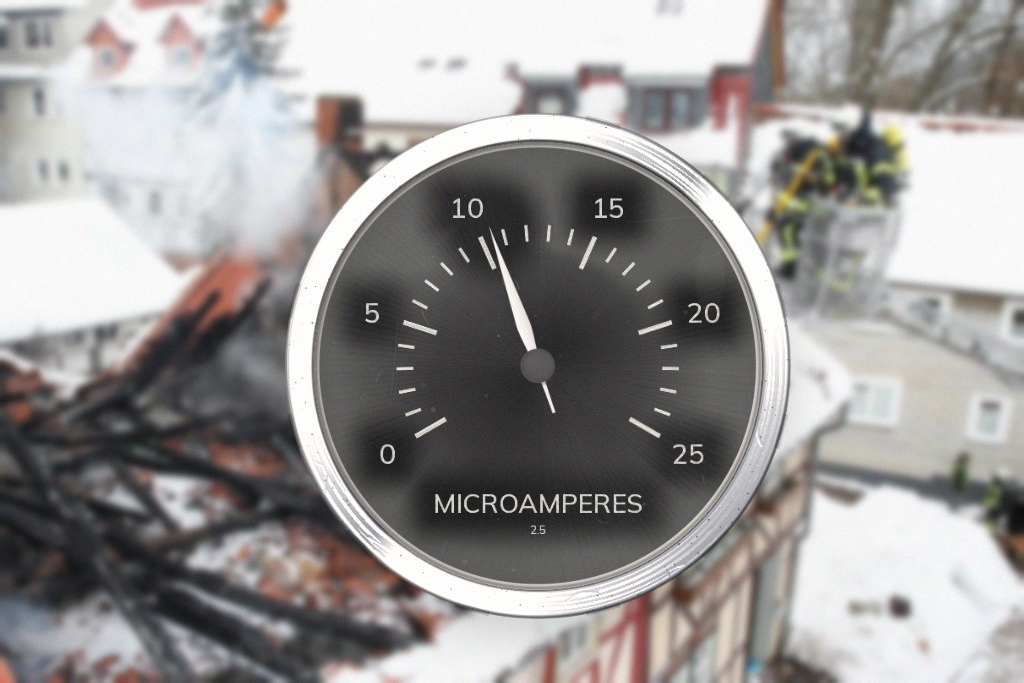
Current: 10.5 µA
